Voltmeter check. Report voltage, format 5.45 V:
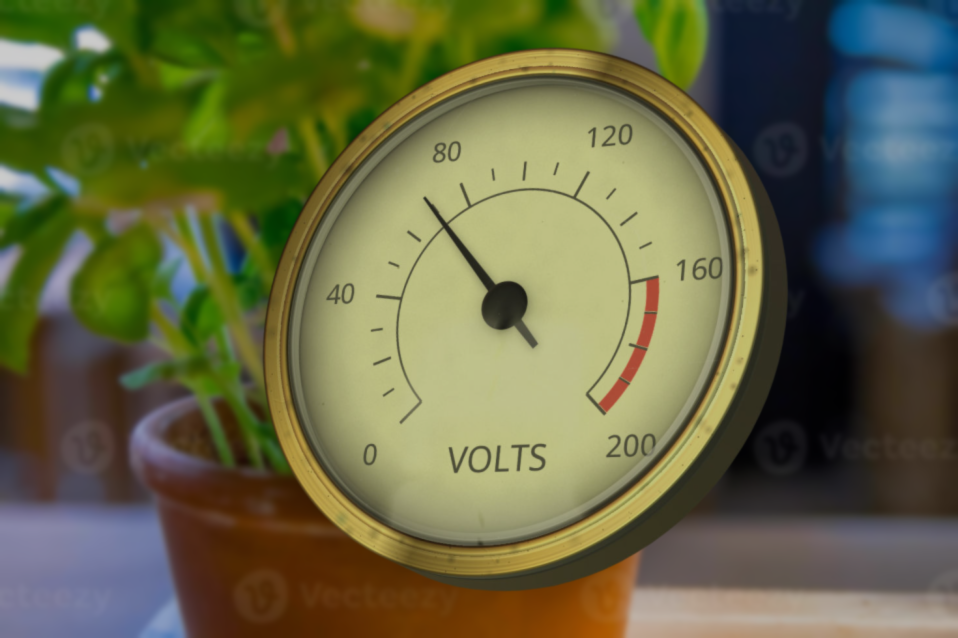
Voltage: 70 V
